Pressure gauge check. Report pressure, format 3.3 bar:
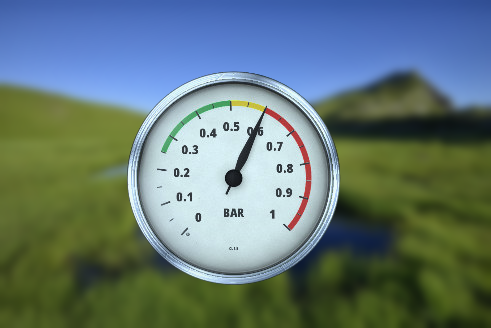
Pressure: 0.6 bar
